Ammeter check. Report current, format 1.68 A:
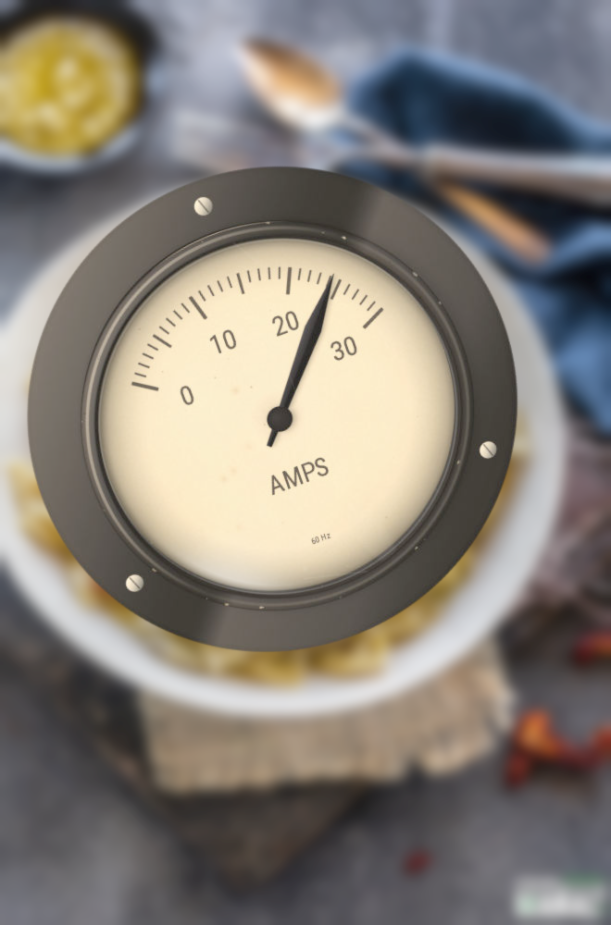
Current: 24 A
